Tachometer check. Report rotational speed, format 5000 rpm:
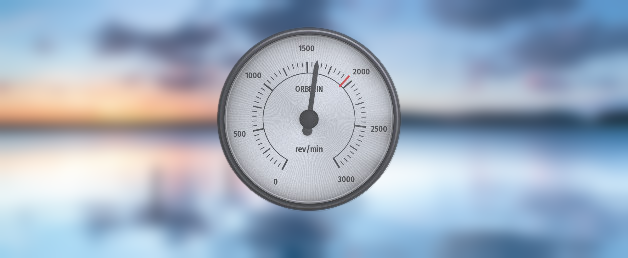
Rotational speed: 1600 rpm
